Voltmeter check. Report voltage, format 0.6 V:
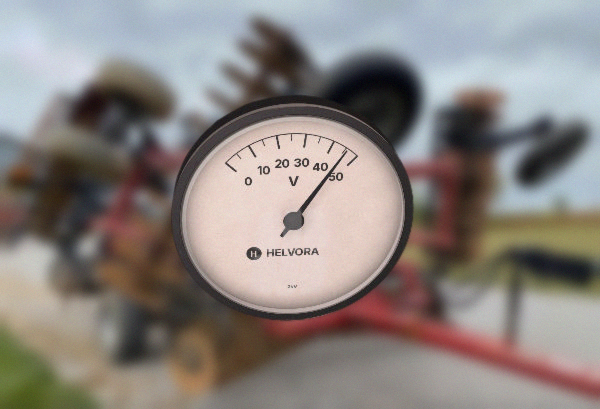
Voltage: 45 V
